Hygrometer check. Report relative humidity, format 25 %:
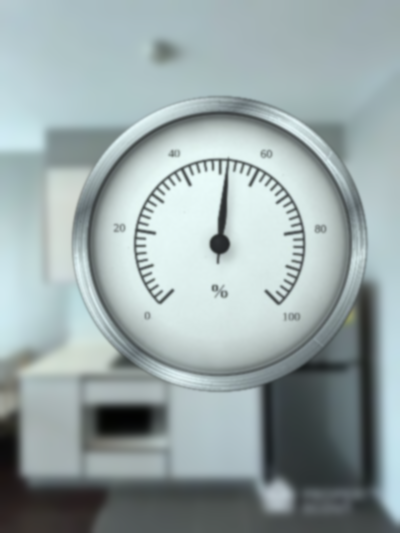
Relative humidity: 52 %
